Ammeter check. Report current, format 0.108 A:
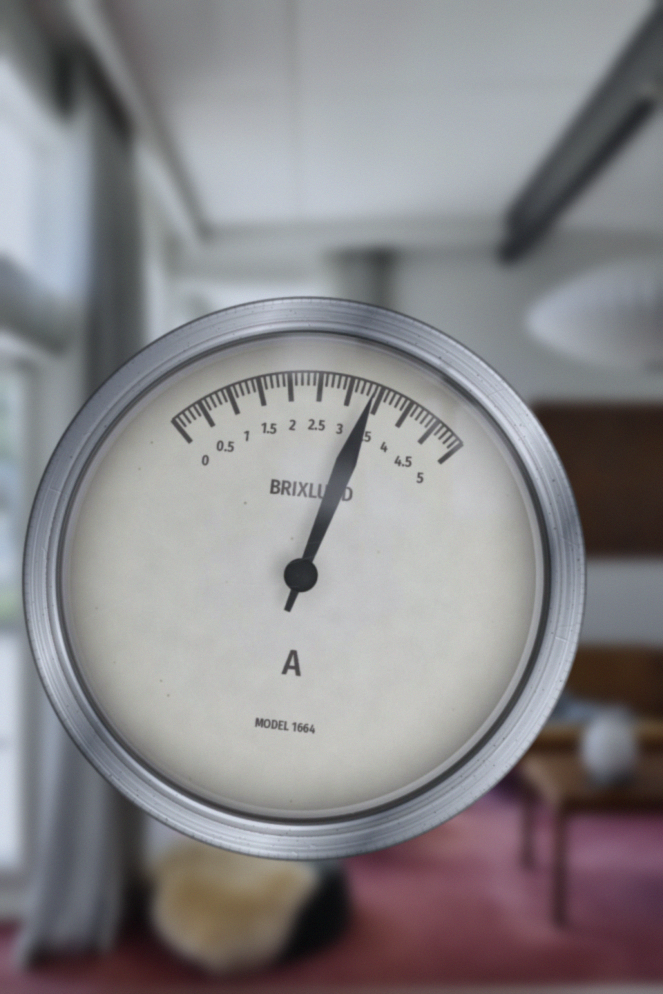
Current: 3.4 A
